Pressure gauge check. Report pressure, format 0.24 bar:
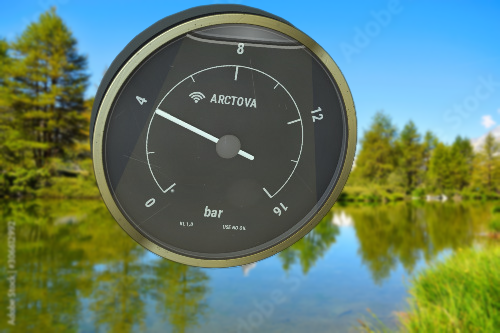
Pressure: 4 bar
